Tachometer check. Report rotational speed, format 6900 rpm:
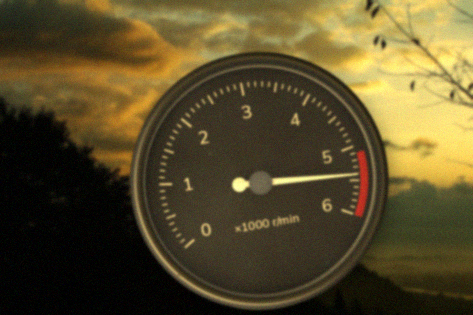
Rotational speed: 5400 rpm
